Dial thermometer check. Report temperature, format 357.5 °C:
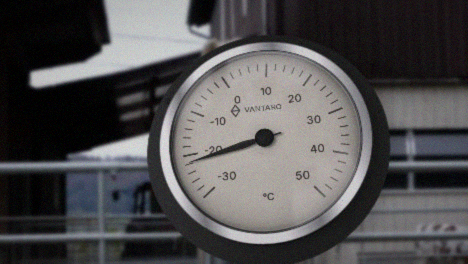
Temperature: -22 °C
